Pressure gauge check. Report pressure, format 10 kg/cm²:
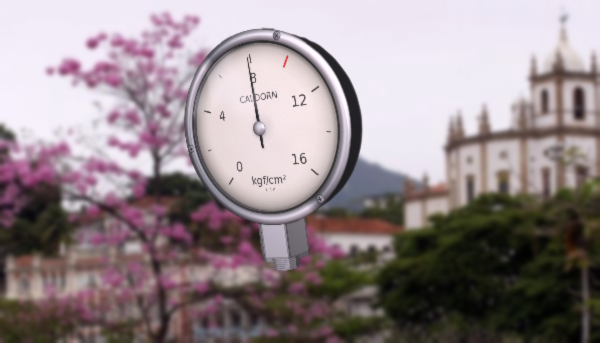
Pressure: 8 kg/cm²
